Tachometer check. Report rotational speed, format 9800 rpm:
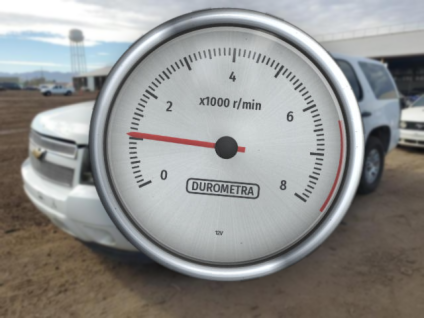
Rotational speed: 1100 rpm
